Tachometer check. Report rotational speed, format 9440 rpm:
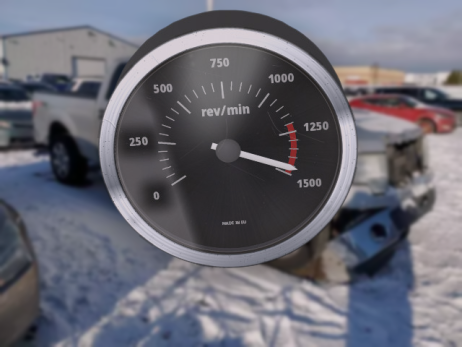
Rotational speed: 1450 rpm
